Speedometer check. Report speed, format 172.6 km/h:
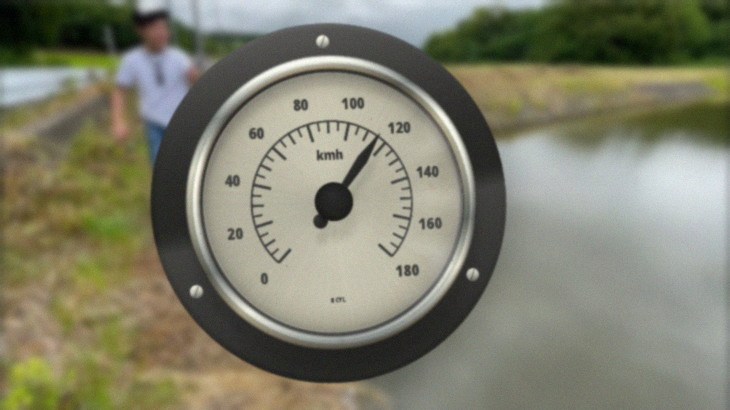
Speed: 115 km/h
